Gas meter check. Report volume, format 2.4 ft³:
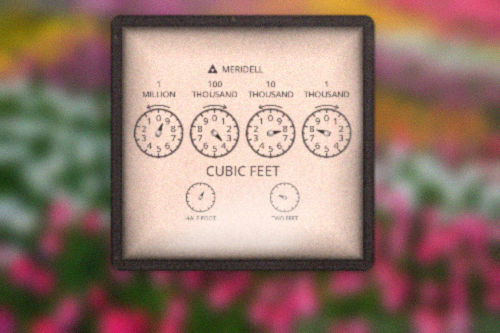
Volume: 937800 ft³
